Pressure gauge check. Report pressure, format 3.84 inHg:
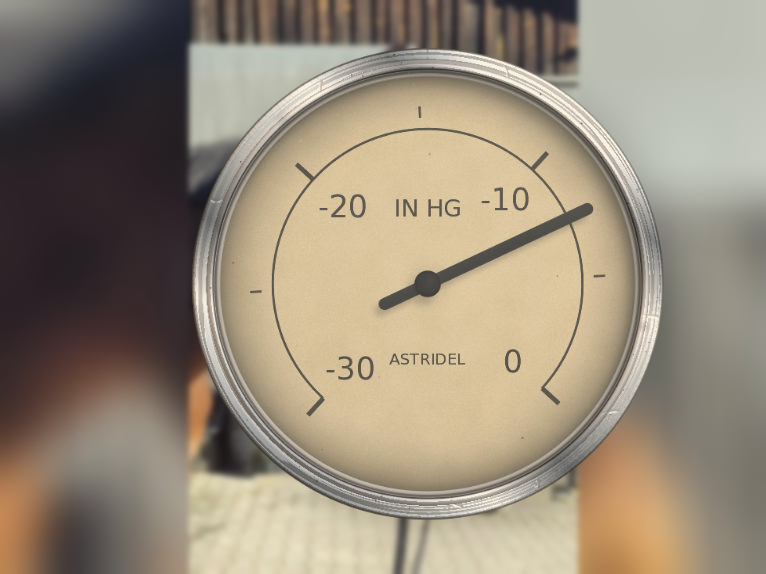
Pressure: -7.5 inHg
